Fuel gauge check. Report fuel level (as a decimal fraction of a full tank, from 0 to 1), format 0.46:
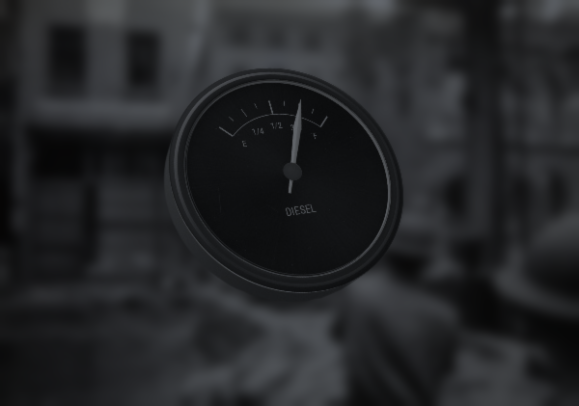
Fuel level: 0.75
